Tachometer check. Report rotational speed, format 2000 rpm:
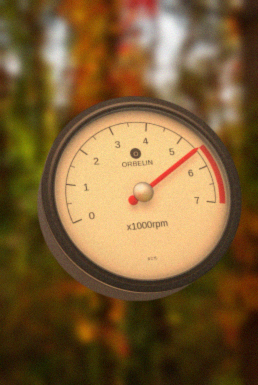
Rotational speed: 5500 rpm
